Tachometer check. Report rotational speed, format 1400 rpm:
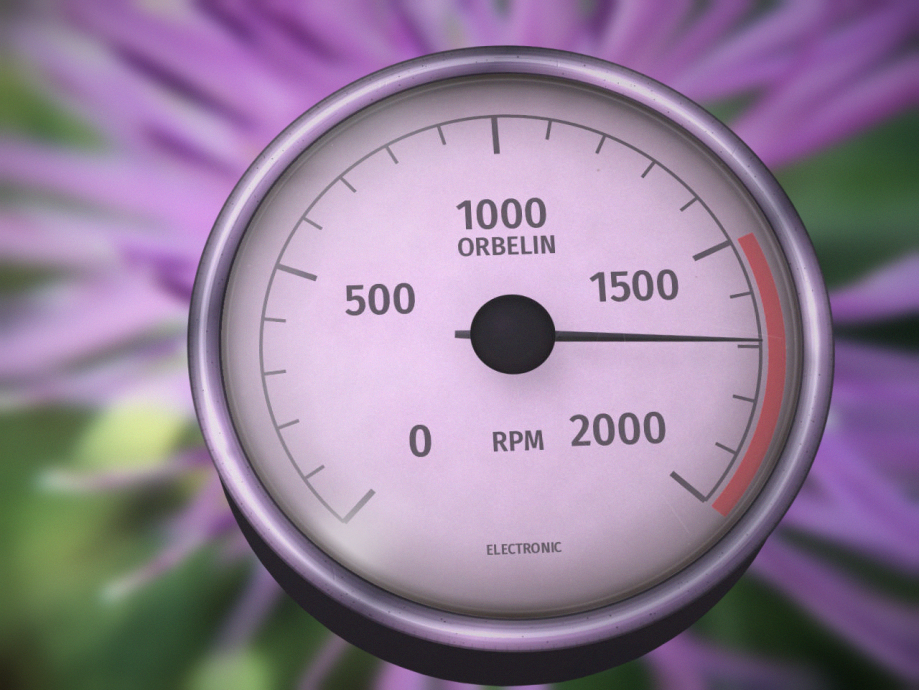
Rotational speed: 1700 rpm
